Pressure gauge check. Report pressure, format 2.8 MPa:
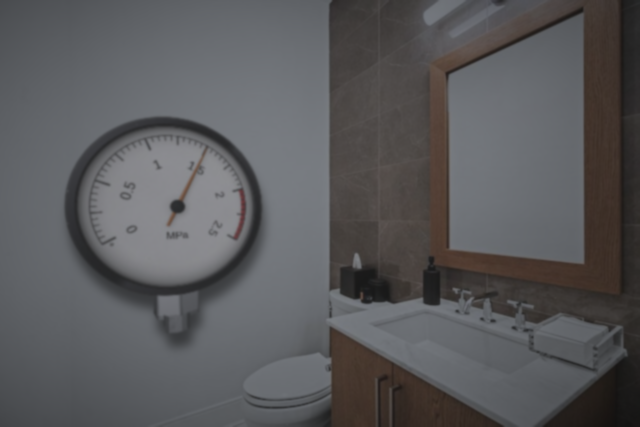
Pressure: 1.5 MPa
